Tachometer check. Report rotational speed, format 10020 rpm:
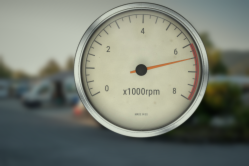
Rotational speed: 6500 rpm
